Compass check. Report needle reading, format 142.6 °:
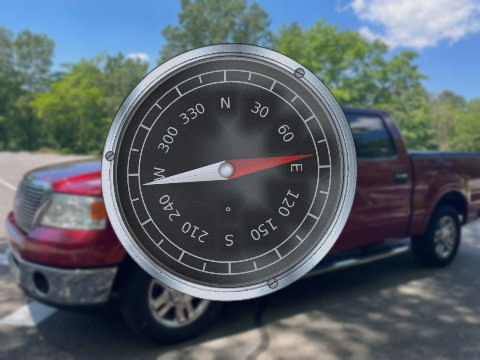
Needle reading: 82.5 °
